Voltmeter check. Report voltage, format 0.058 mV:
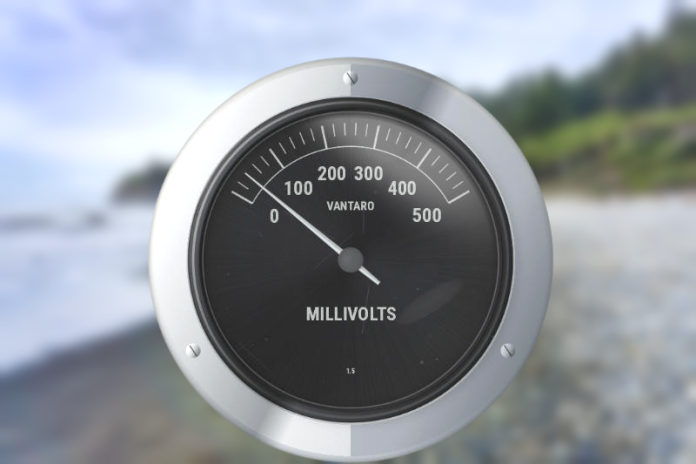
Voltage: 40 mV
